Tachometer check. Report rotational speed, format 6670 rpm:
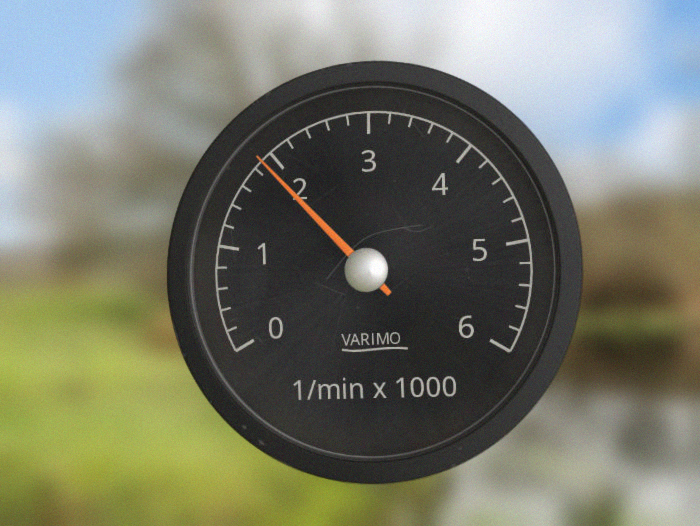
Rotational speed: 1900 rpm
